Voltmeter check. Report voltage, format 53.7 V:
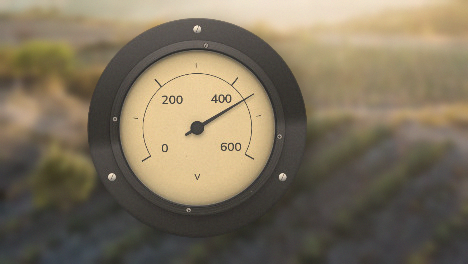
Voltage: 450 V
